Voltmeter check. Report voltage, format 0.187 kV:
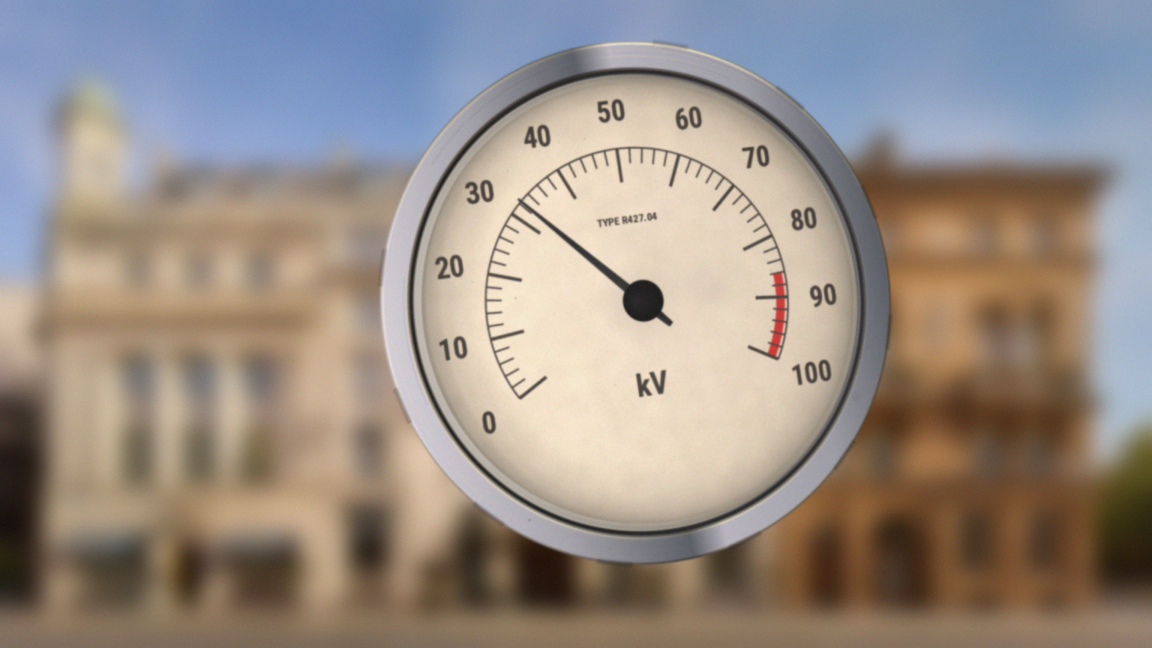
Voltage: 32 kV
